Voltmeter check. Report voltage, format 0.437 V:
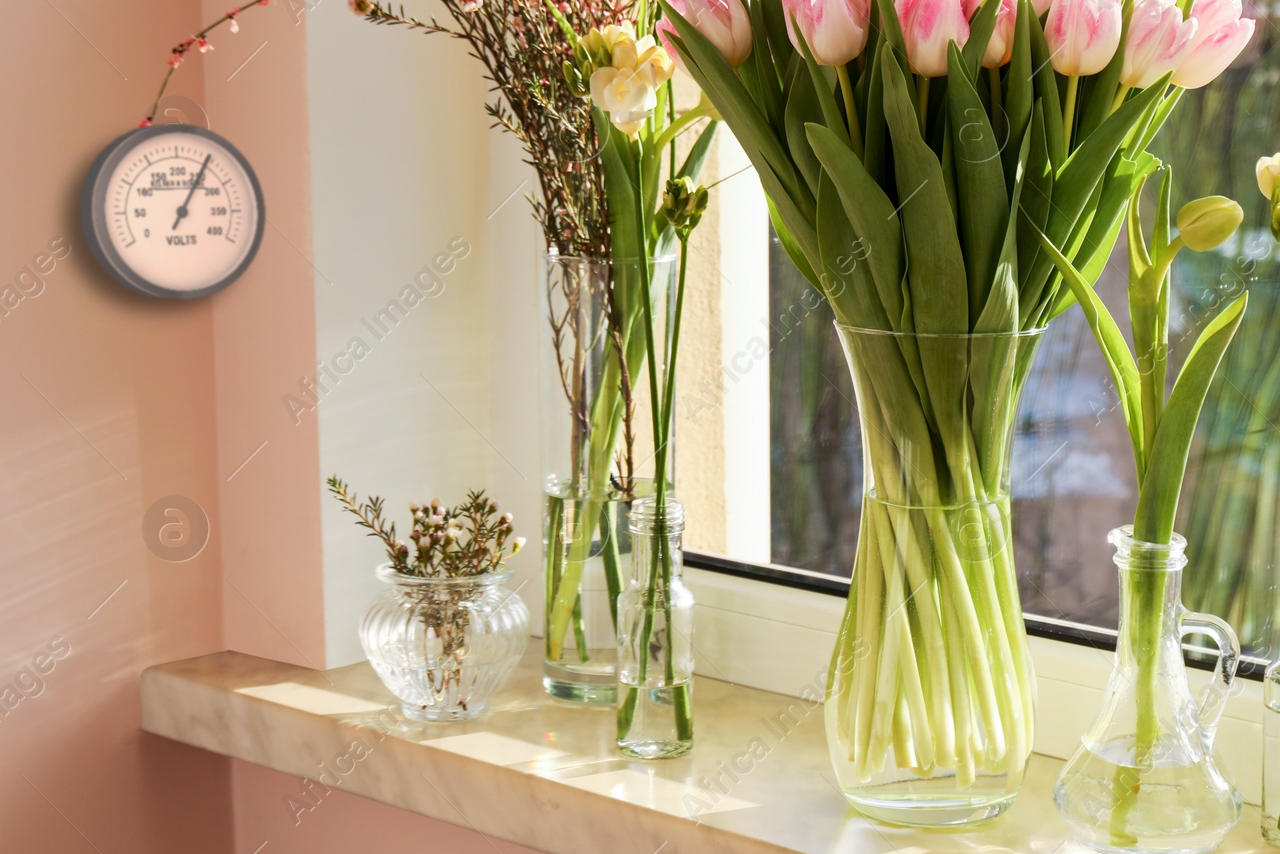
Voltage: 250 V
